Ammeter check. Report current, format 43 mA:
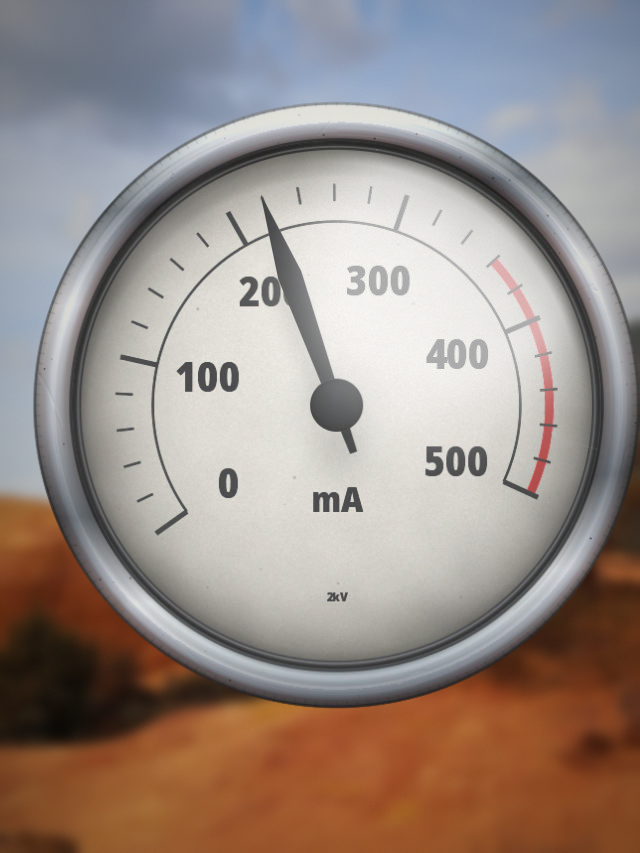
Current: 220 mA
